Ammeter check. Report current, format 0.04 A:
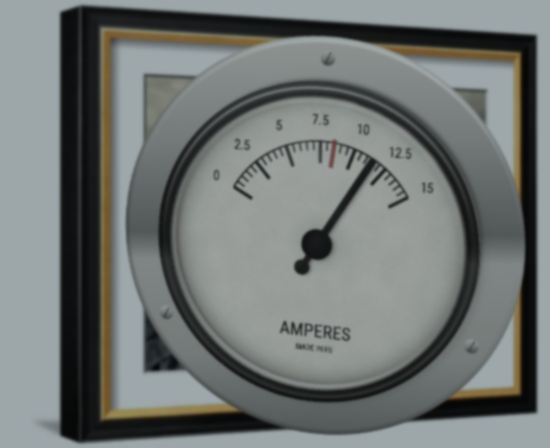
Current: 11.5 A
